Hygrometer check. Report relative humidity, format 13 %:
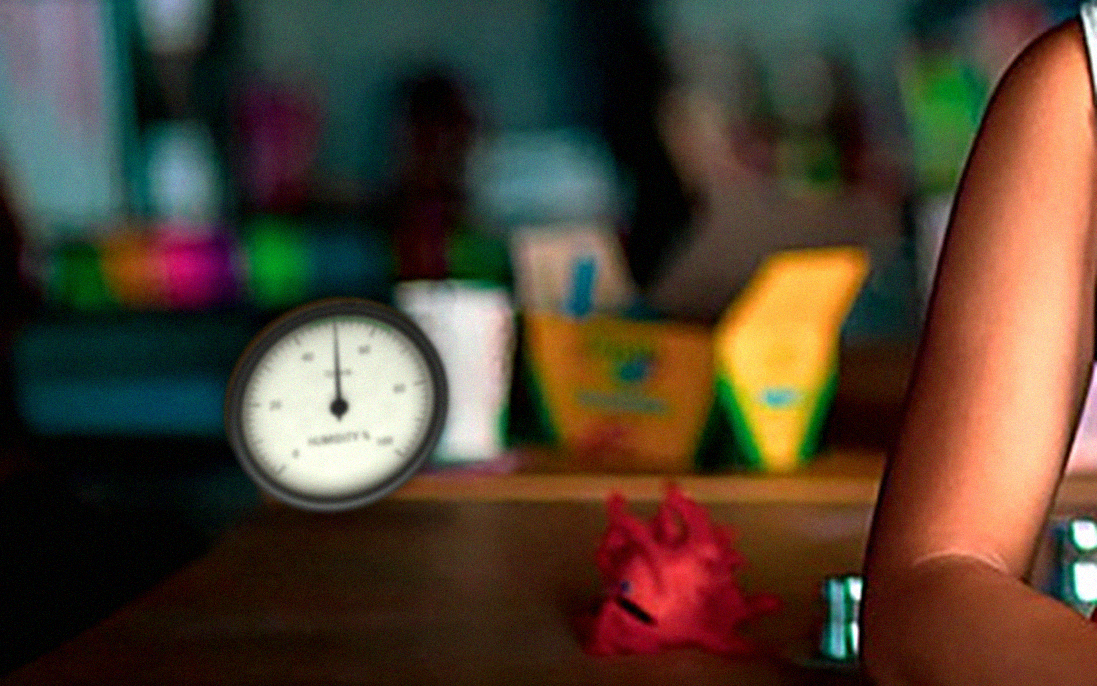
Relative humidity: 50 %
